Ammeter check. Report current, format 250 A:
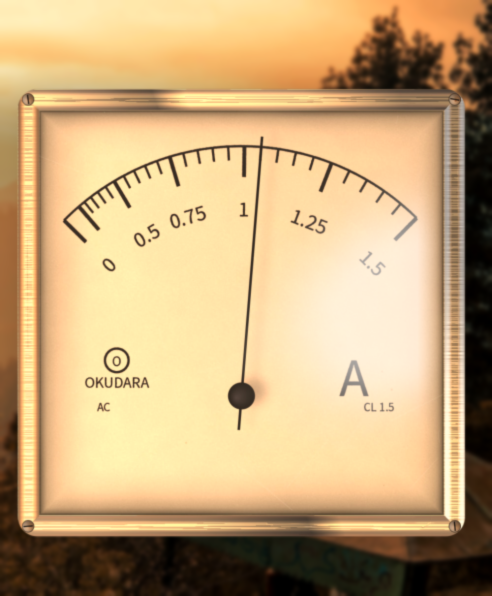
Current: 1.05 A
